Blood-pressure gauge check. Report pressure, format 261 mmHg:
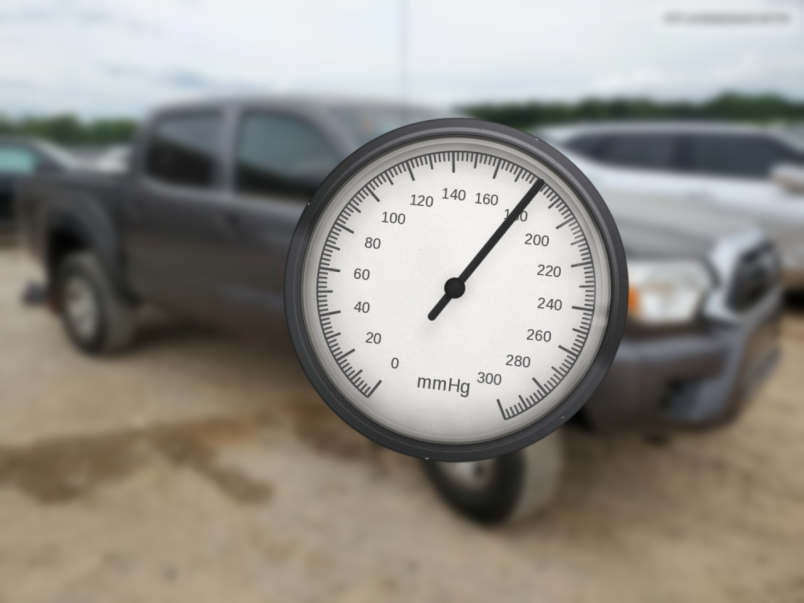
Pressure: 180 mmHg
